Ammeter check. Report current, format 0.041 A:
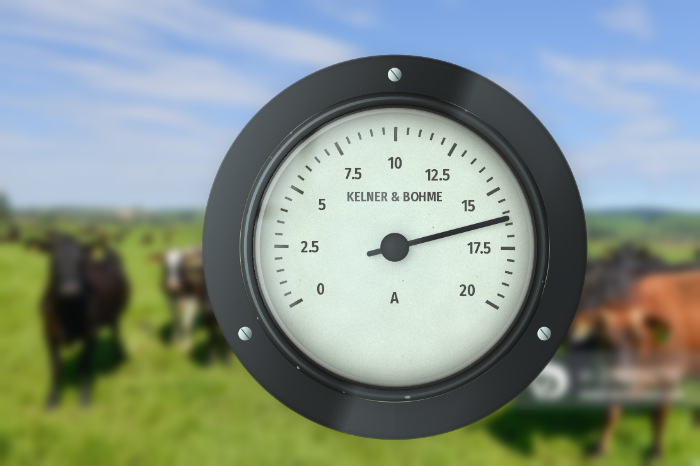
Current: 16.25 A
